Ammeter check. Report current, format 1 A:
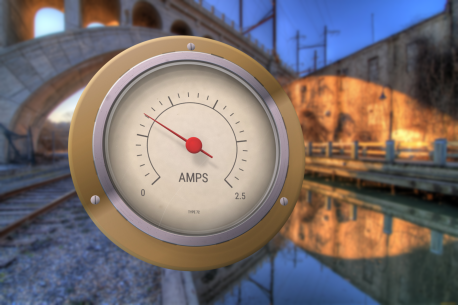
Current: 0.7 A
